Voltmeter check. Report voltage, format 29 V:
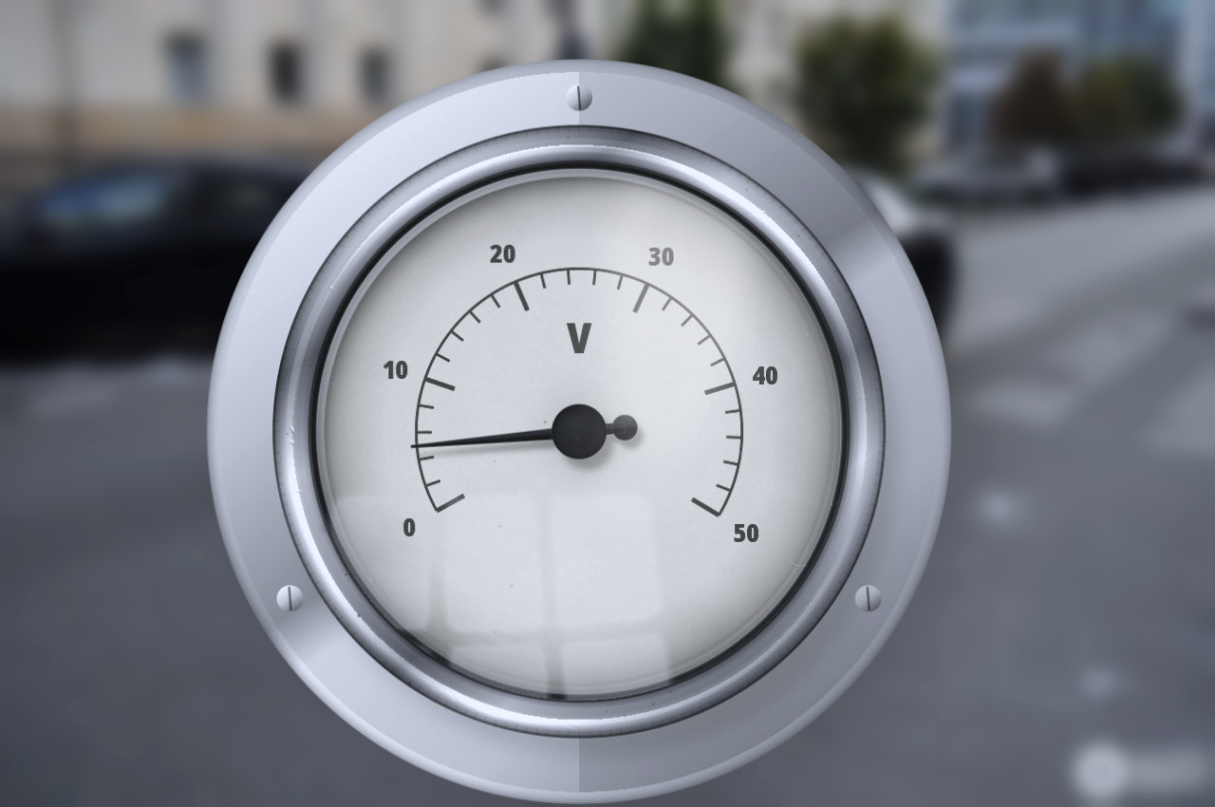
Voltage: 5 V
